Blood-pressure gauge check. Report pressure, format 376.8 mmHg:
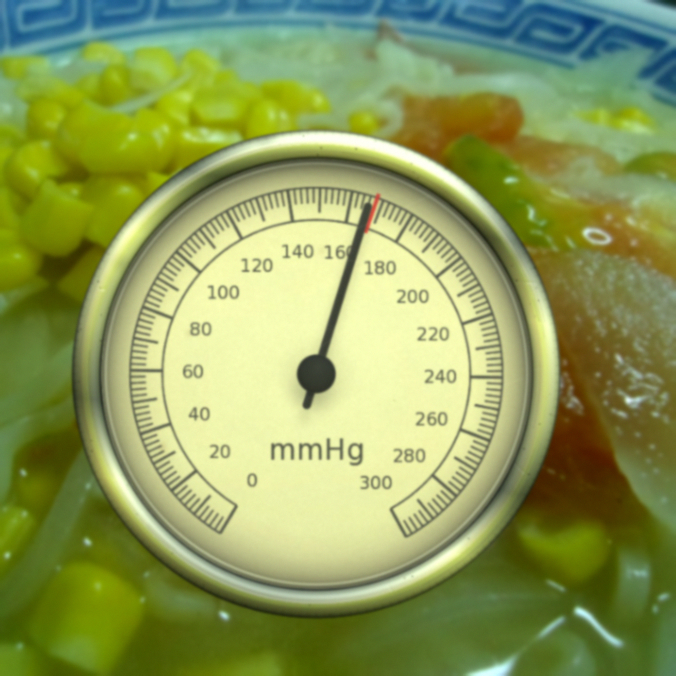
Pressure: 166 mmHg
